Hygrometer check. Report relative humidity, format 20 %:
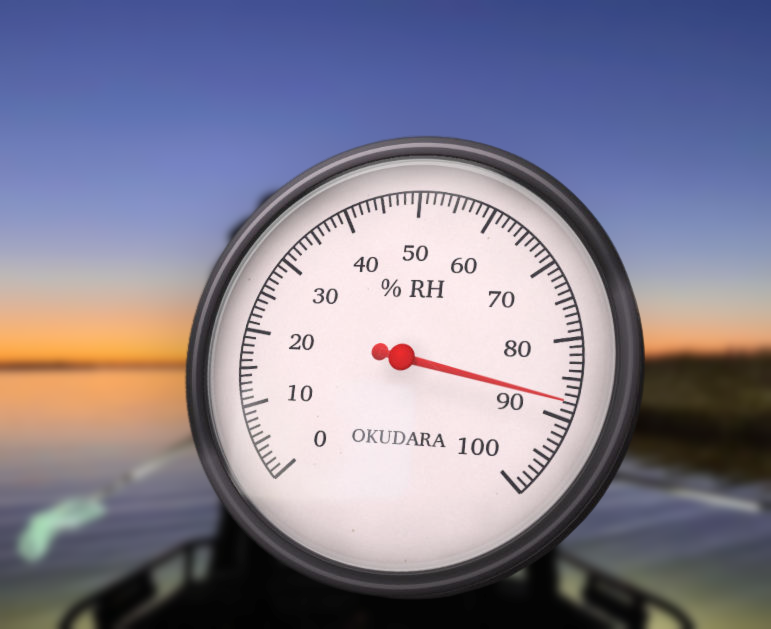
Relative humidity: 88 %
